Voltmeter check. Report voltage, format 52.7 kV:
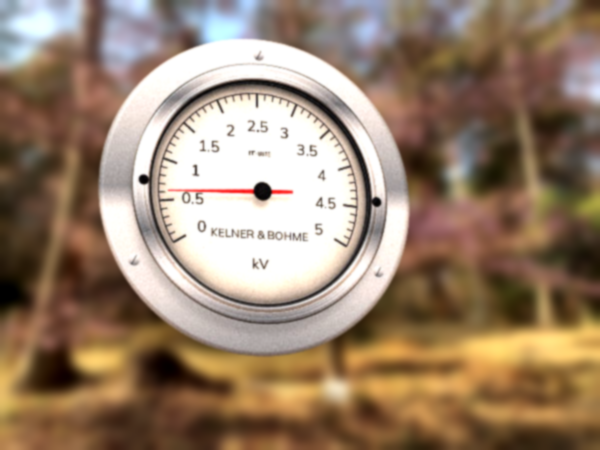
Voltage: 0.6 kV
